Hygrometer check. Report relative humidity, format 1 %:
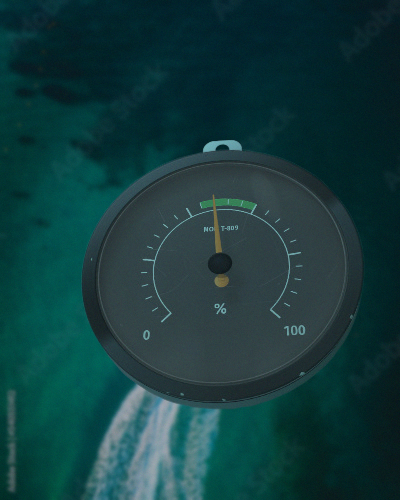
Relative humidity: 48 %
